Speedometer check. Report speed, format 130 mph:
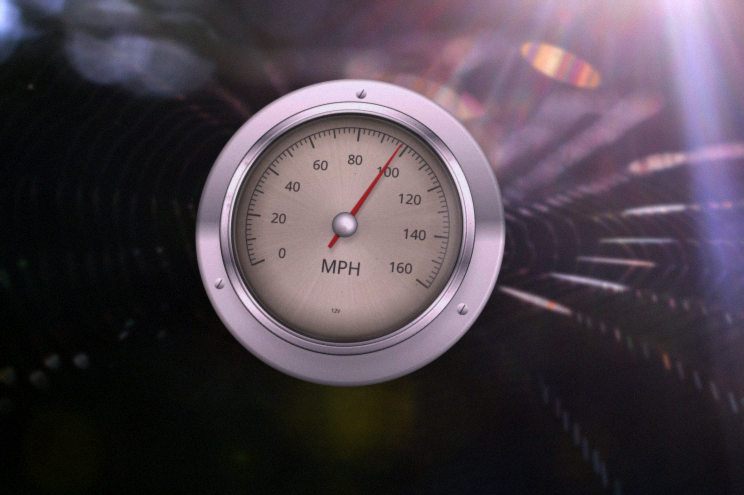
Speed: 98 mph
